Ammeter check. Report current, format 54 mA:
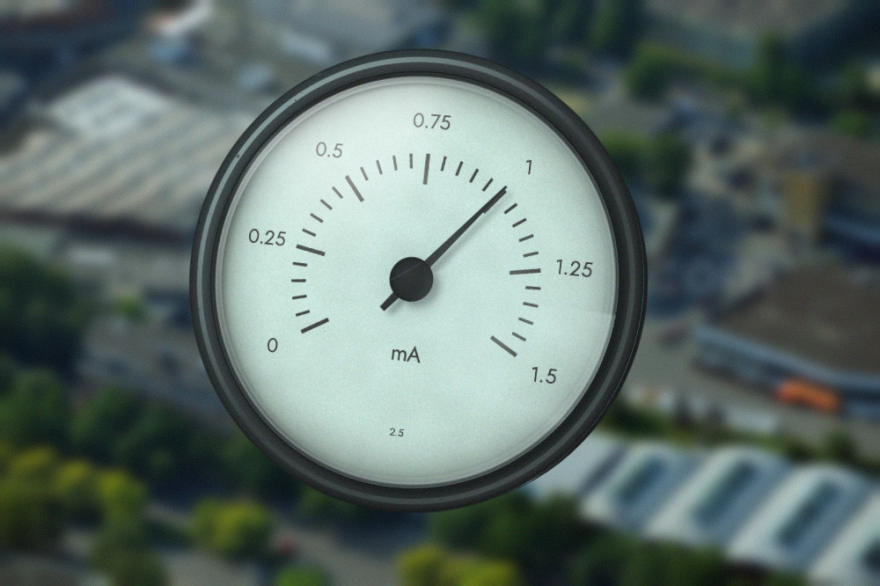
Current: 1 mA
